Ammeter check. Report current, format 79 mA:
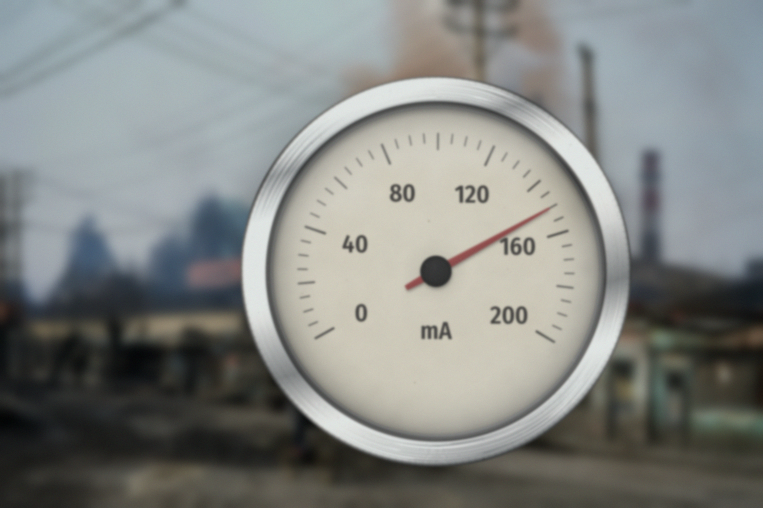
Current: 150 mA
